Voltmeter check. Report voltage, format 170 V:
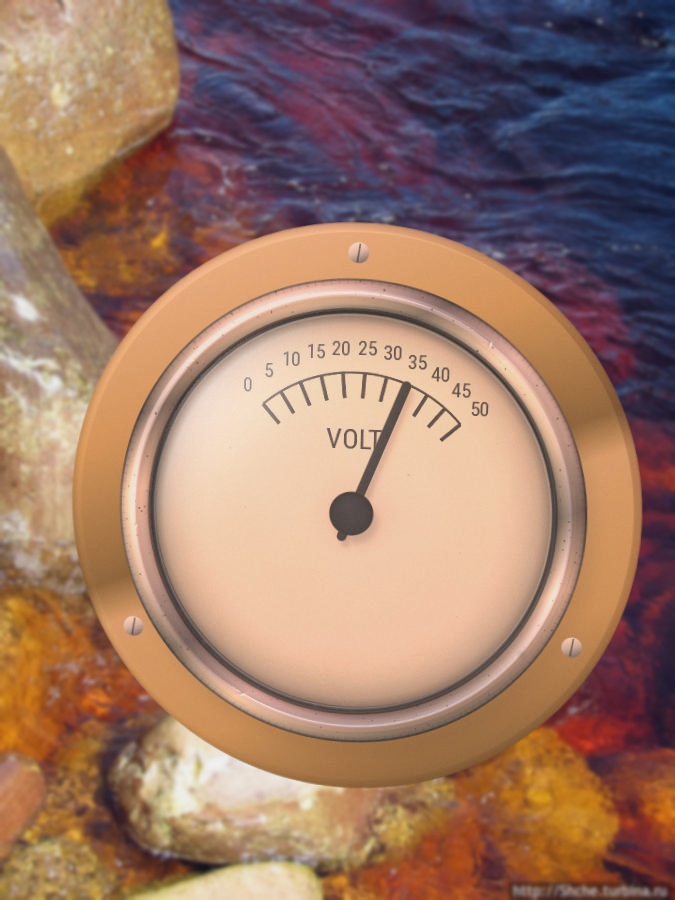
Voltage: 35 V
